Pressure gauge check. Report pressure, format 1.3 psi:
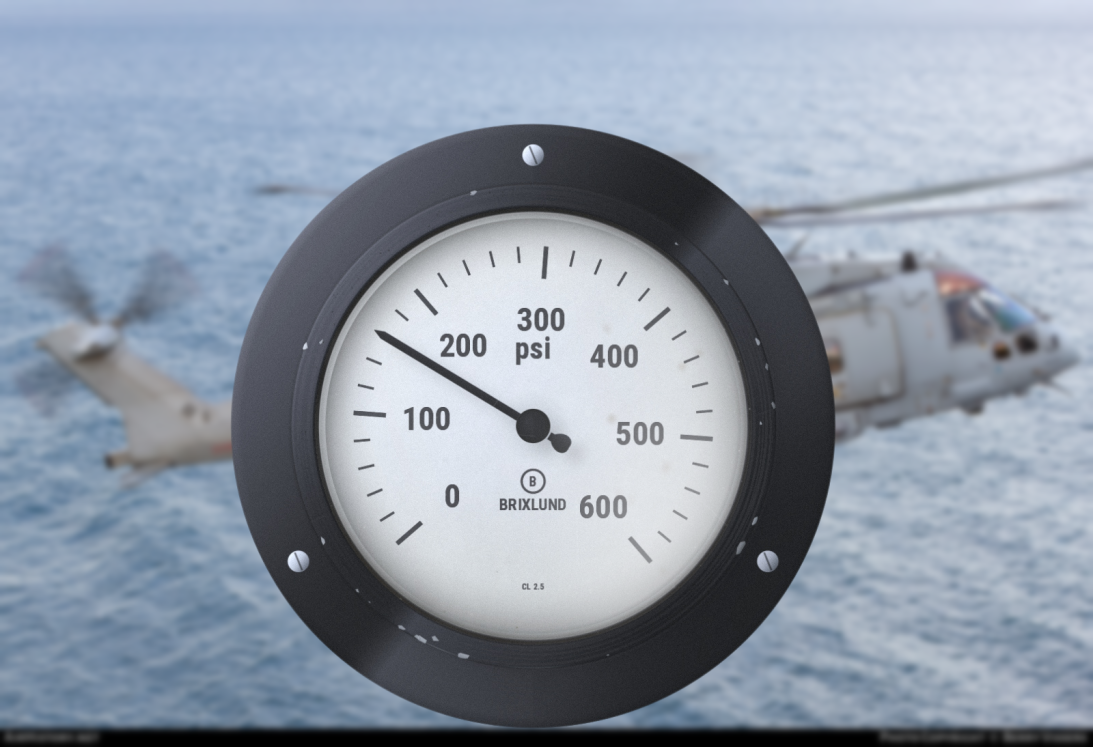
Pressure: 160 psi
